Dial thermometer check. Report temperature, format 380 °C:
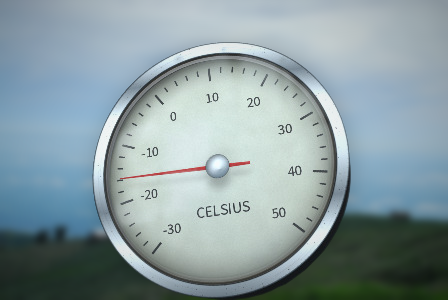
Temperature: -16 °C
